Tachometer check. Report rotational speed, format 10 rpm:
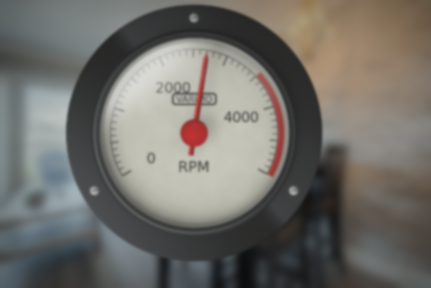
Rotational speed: 2700 rpm
